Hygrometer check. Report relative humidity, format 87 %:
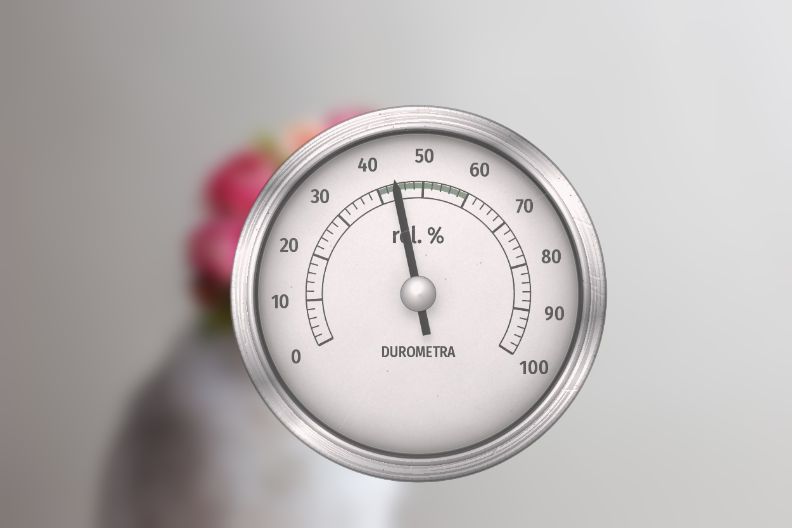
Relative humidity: 44 %
